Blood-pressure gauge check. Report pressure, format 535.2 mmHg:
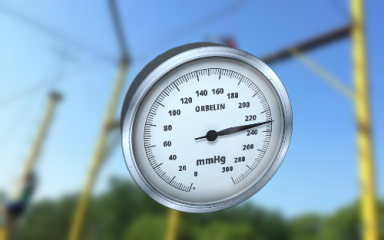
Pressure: 230 mmHg
